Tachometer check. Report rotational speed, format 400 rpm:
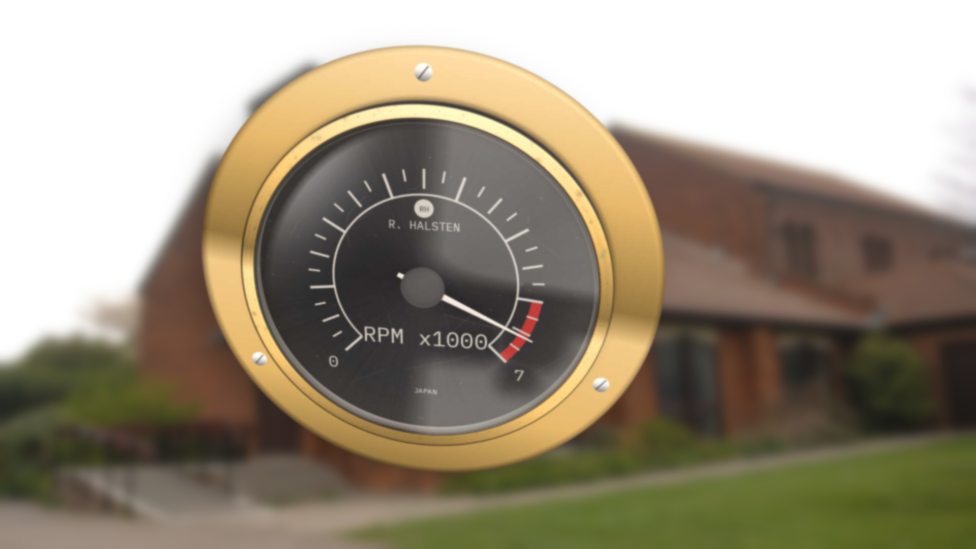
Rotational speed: 6500 rpm
